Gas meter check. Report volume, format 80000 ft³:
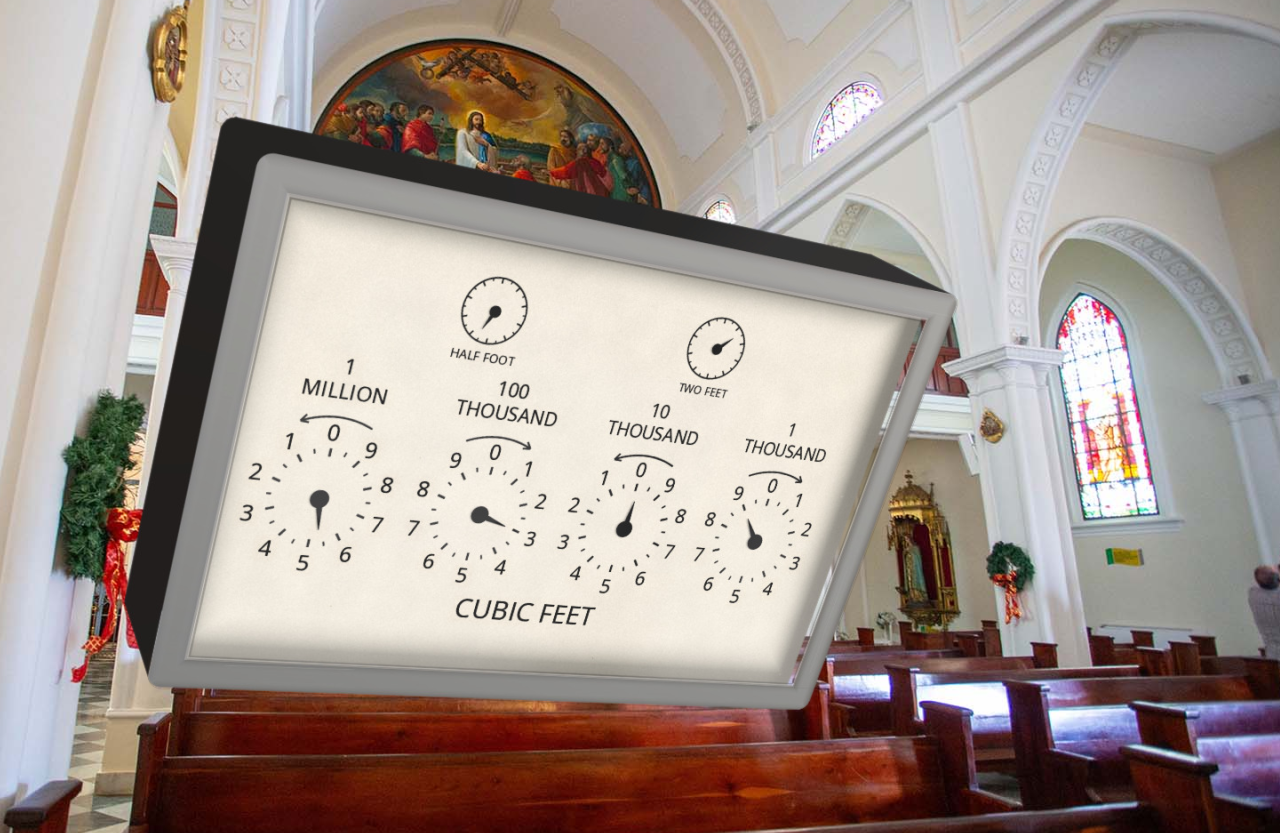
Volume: 529900 ft³
